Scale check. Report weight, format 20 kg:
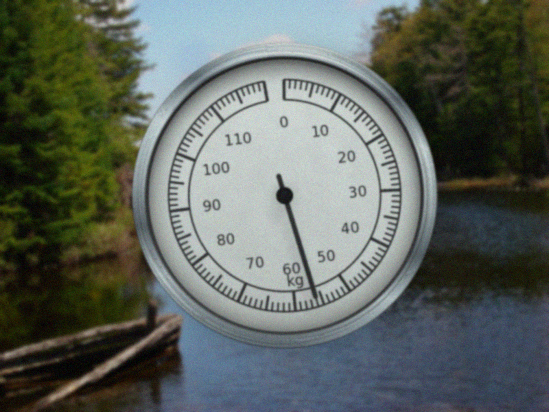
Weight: 56 kg
